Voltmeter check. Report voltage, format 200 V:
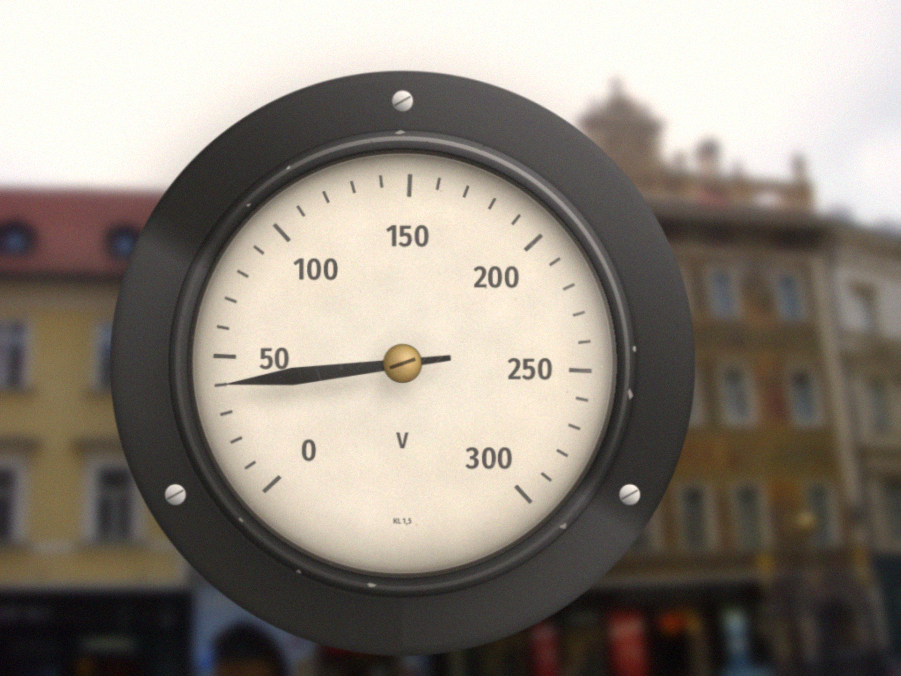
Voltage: 40 V
